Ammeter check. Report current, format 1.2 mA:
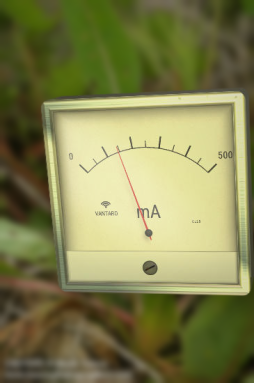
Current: 150 mA
